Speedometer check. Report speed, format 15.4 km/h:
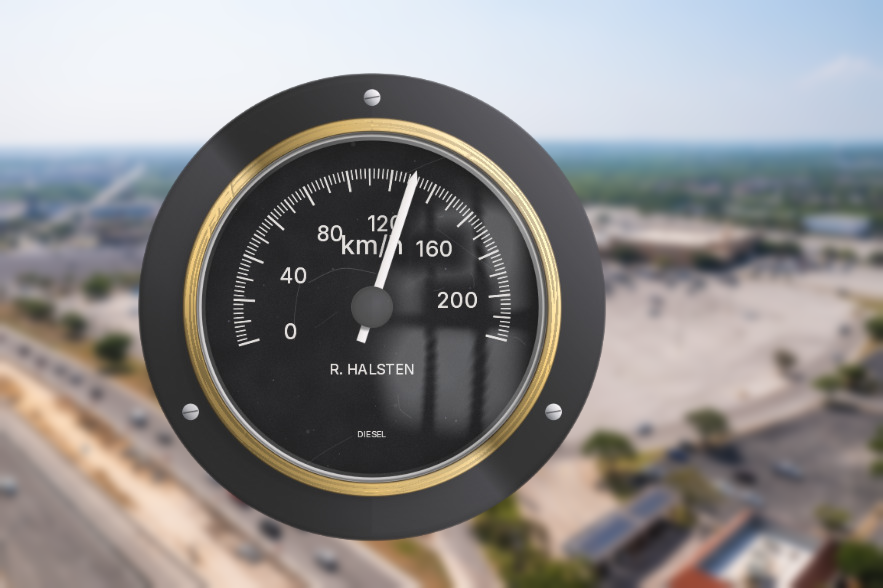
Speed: 130 km/h
